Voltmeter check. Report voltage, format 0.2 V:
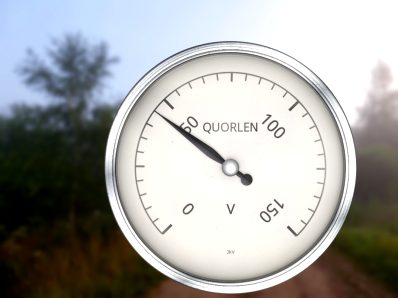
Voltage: 45 V
